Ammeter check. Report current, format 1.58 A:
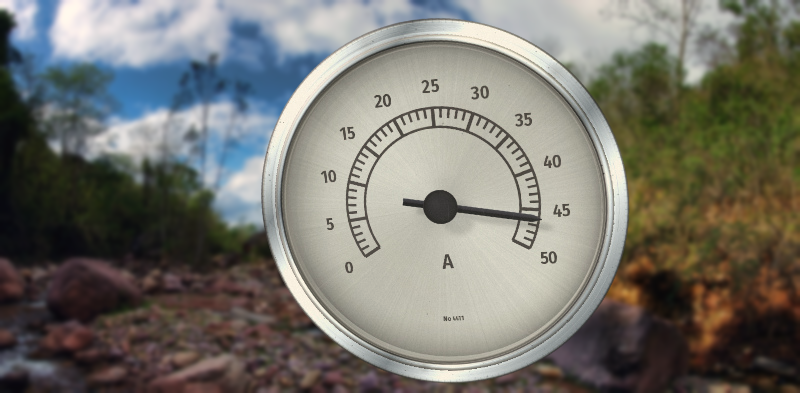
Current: 46 A
